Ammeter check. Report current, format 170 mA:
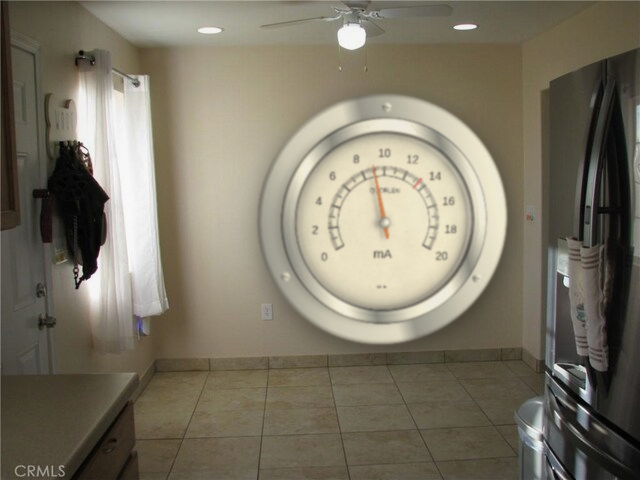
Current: 9 mA
